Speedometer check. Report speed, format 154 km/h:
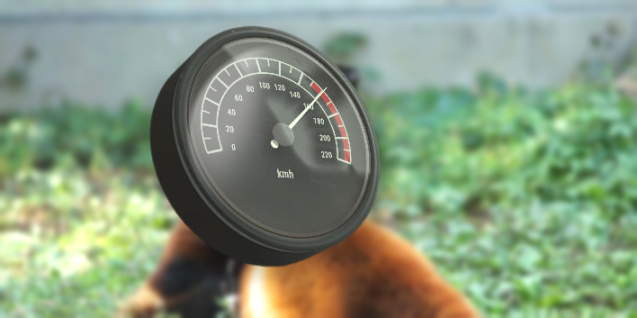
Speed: 160 km/h
